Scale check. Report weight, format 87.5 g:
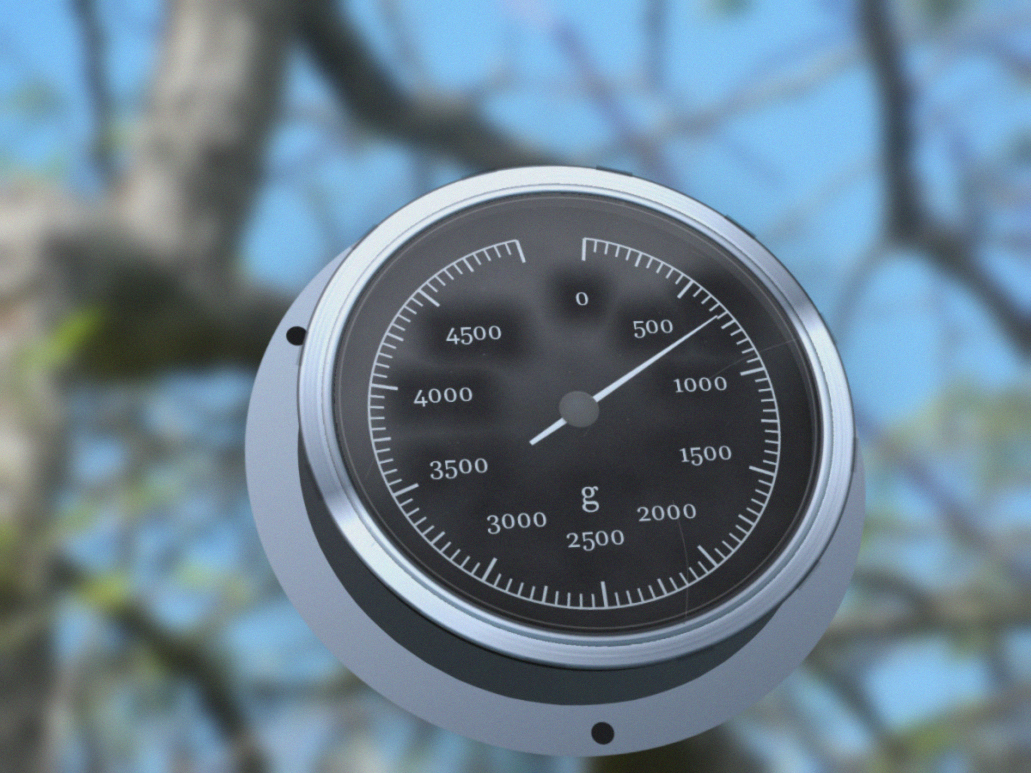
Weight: 700 g
